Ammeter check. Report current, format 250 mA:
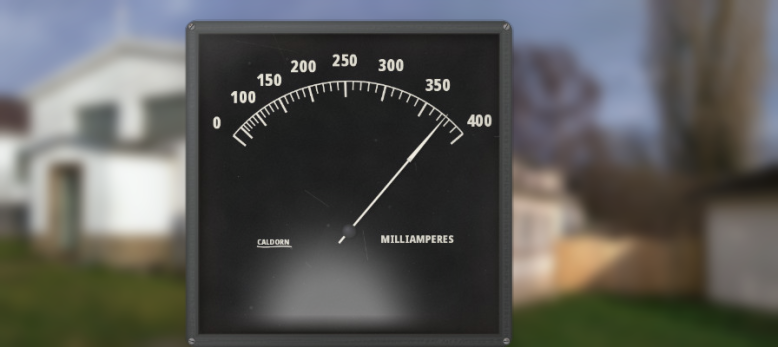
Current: 375 mA
